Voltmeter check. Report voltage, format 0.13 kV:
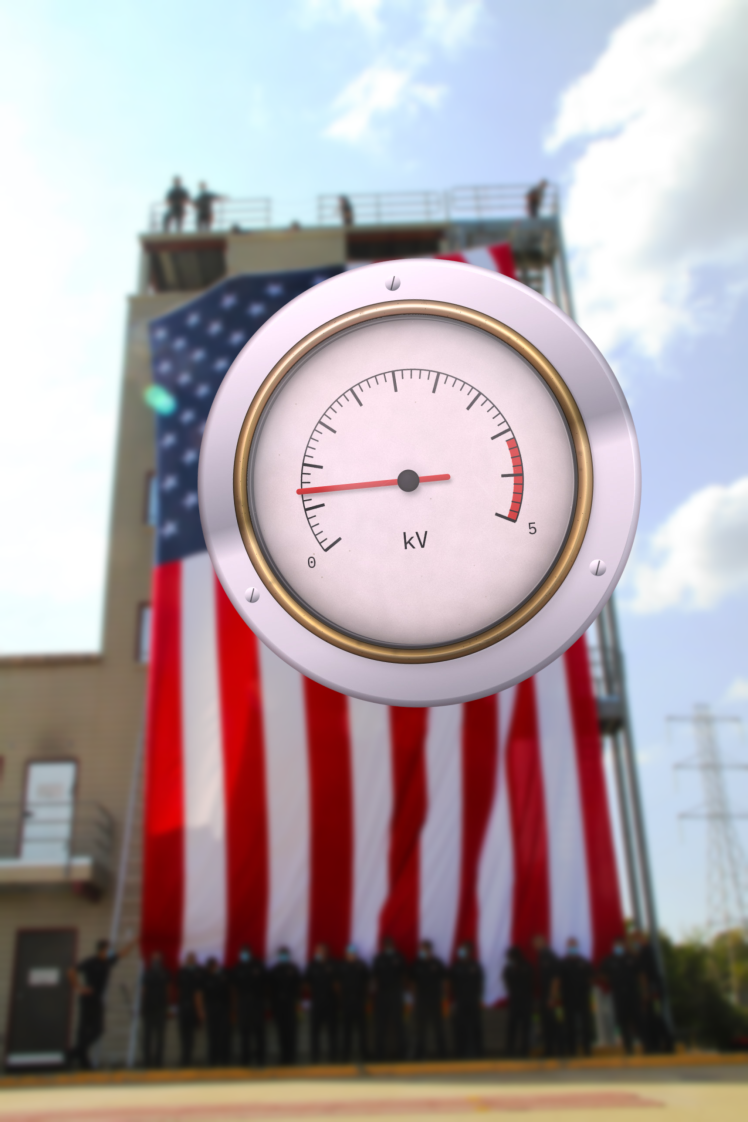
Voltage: 0.7 kV
